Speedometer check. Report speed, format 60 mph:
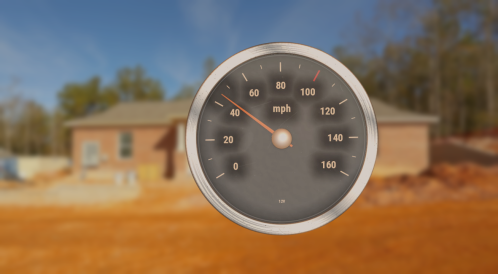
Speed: 45 mph
